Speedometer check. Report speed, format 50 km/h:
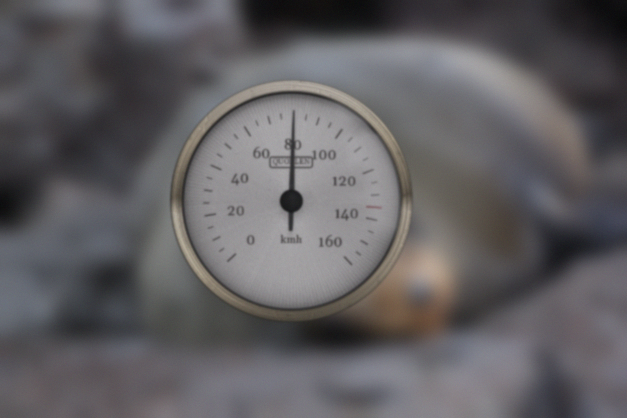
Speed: 80 km/h
